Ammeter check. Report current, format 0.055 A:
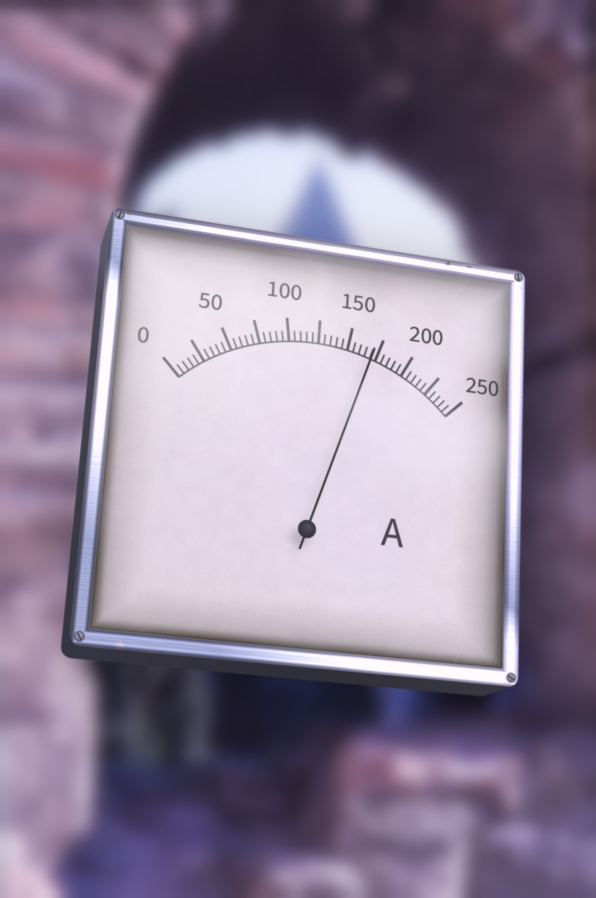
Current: 170 A
